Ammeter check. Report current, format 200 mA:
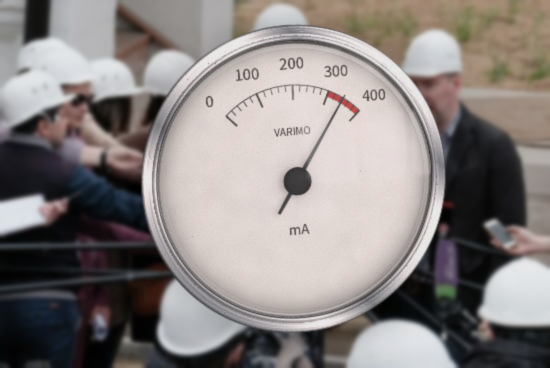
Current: 340 mA
